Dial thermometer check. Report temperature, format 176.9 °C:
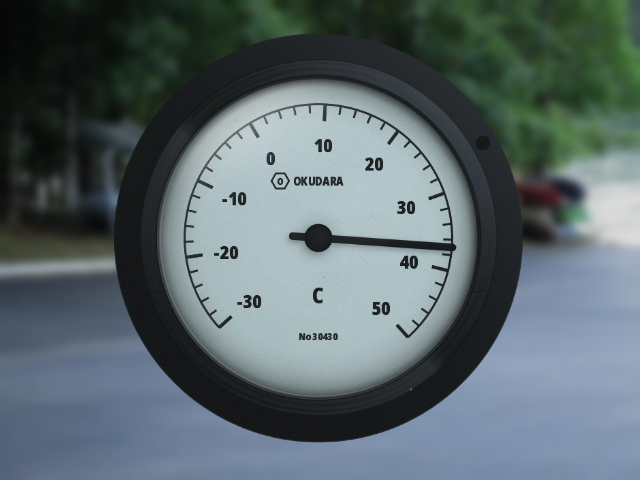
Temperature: 37 °C
